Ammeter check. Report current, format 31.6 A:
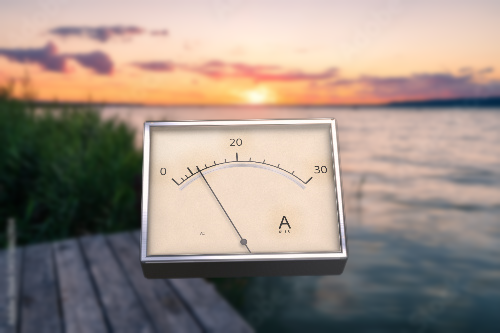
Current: 12 A
